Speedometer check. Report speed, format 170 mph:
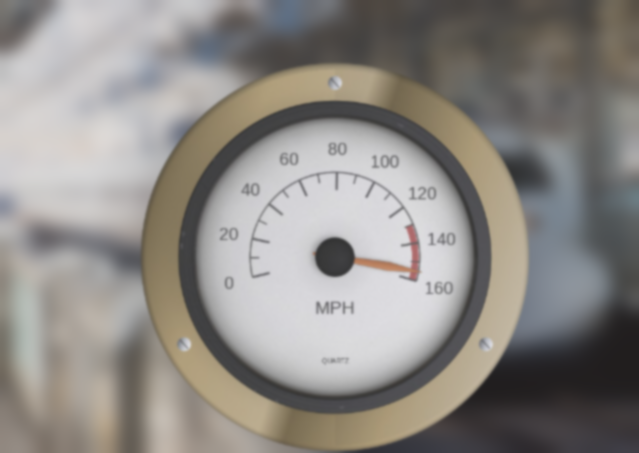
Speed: 155 mph
